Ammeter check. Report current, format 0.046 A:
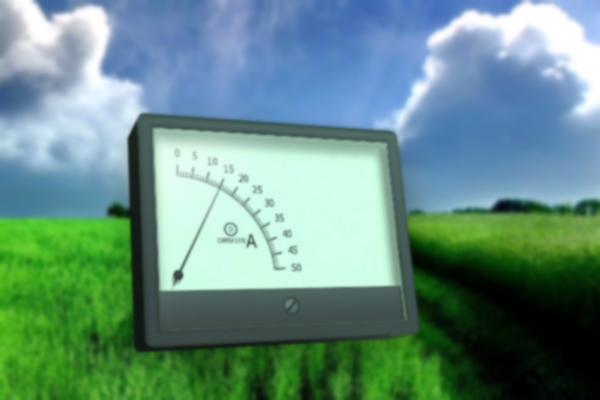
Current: 15 A
